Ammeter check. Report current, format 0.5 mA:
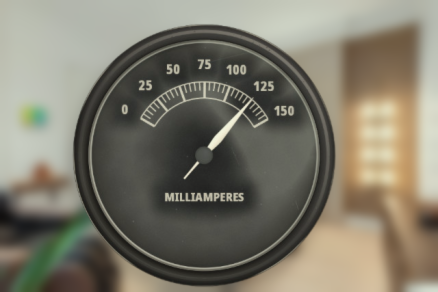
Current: 125 mA
